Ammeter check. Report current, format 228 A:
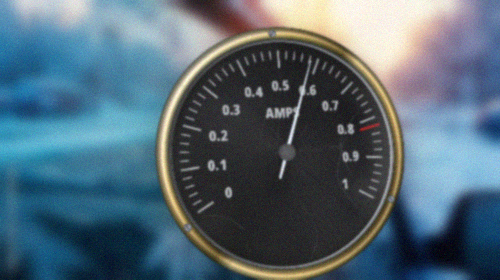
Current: 0.58 A
